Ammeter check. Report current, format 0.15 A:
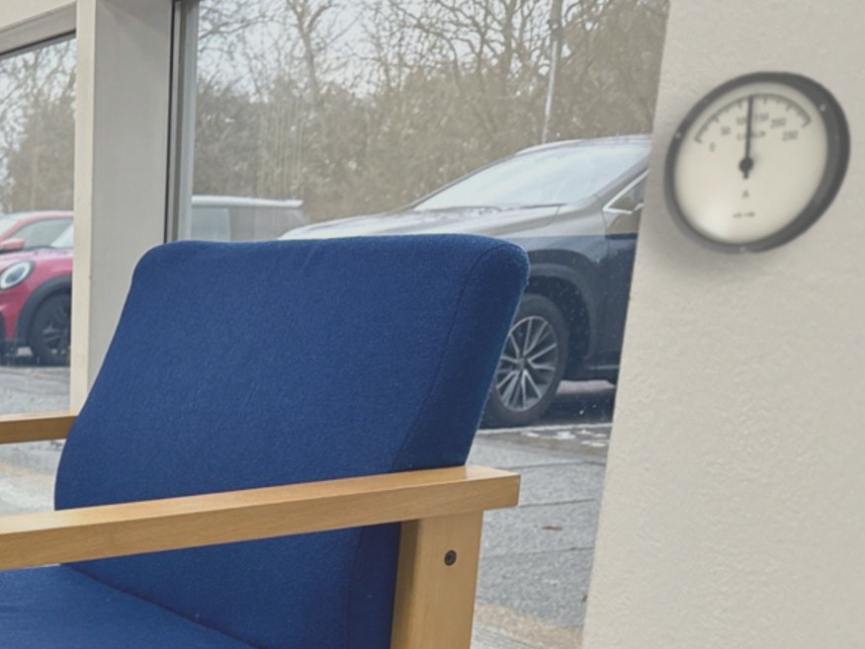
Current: 125 A
